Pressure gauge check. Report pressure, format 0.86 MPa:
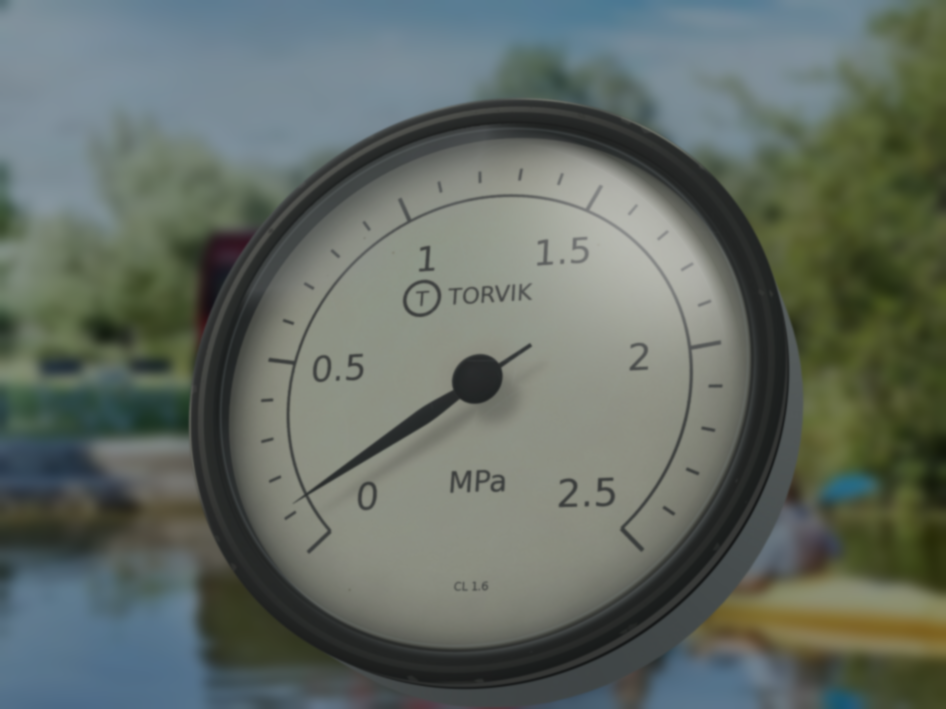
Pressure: 0.1 MPa
